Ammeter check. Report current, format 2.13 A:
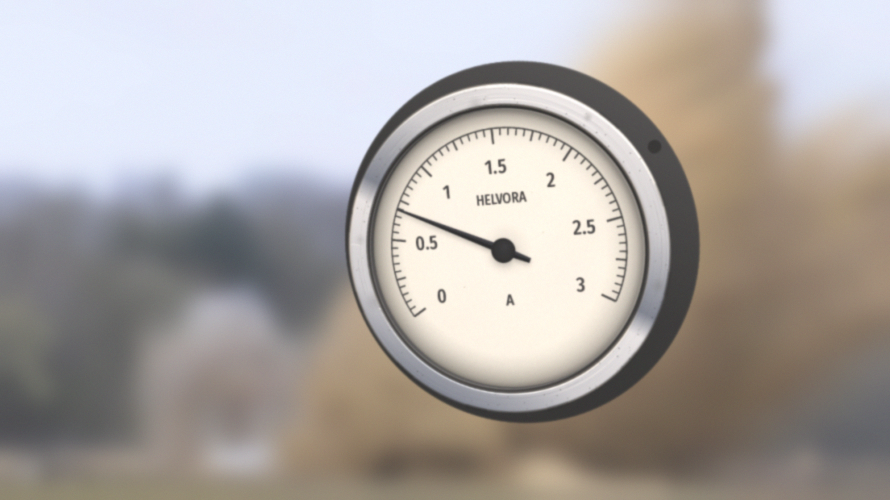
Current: 0.7 A
